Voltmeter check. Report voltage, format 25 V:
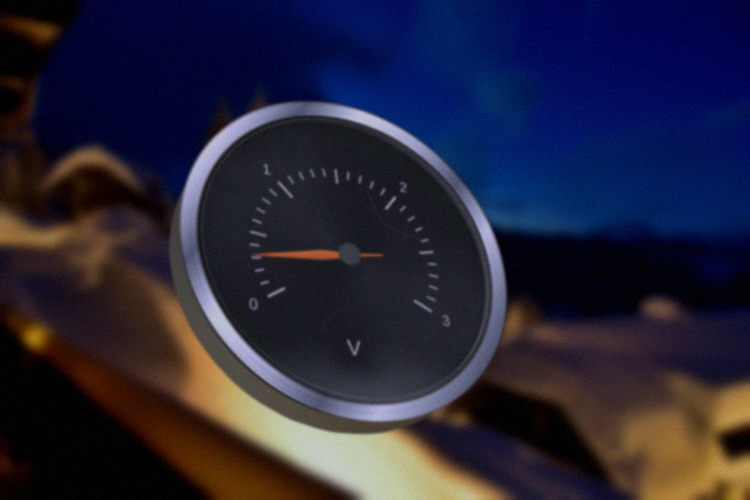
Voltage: 0.3 V
